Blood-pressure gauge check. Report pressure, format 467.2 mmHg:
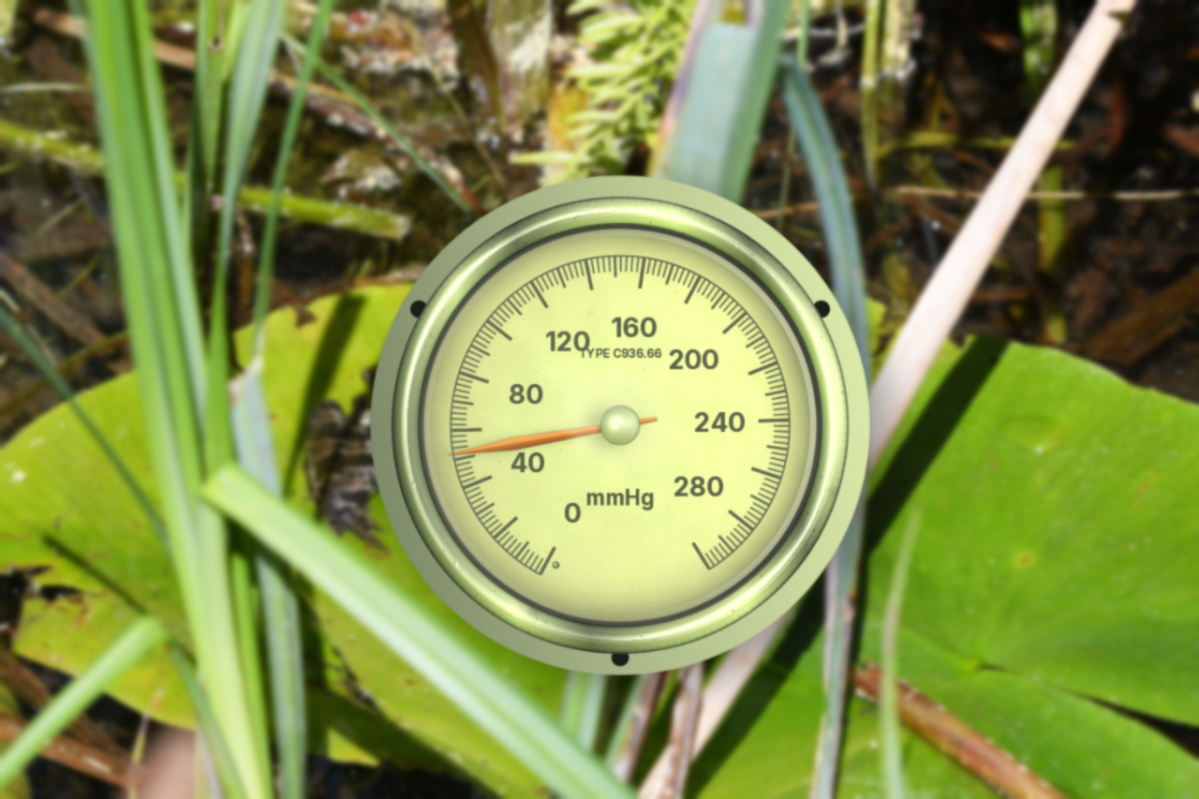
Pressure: 52 mmHg
